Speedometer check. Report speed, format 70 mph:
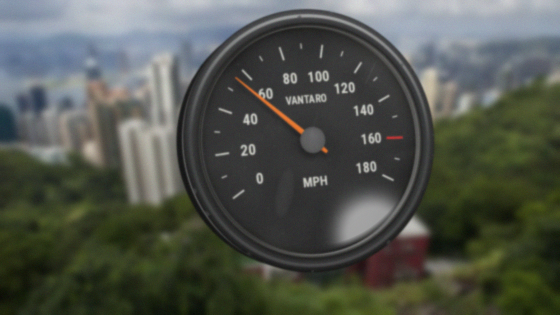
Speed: 55 mph
